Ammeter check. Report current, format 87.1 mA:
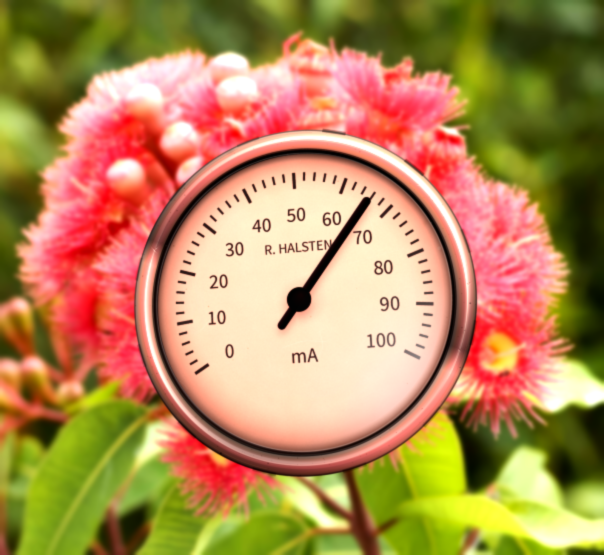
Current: 66 mA
